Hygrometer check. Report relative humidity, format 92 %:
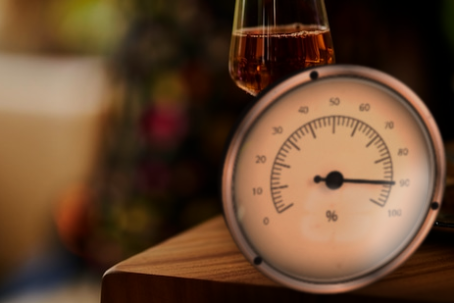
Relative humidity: 90 %
